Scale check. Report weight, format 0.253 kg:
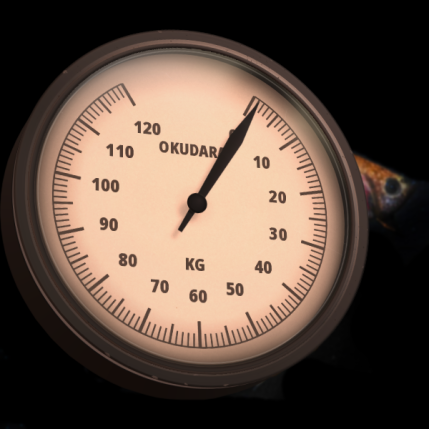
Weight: 1 kg
